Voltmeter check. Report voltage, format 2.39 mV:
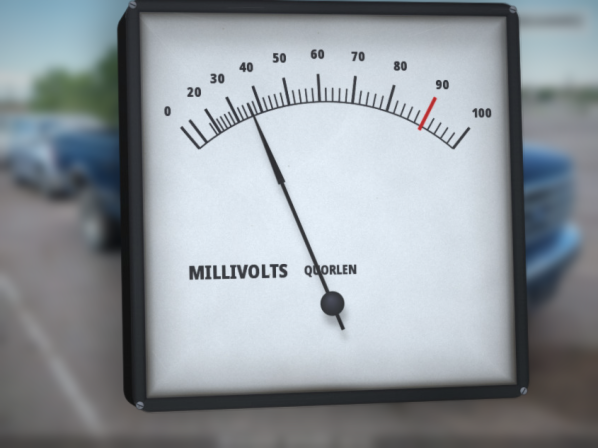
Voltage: 36 mV
